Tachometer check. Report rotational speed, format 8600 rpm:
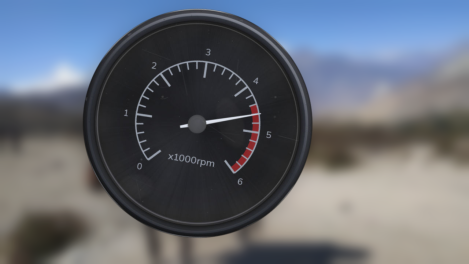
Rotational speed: 4600 rpm
